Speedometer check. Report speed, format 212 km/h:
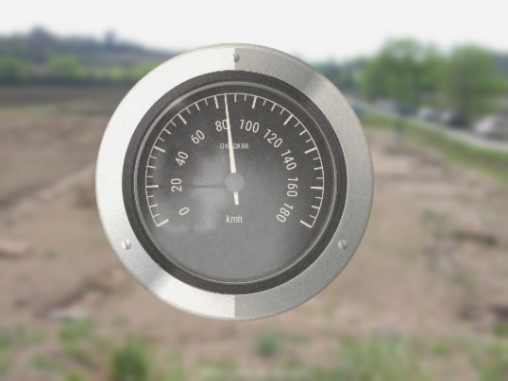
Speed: 85 km/h
